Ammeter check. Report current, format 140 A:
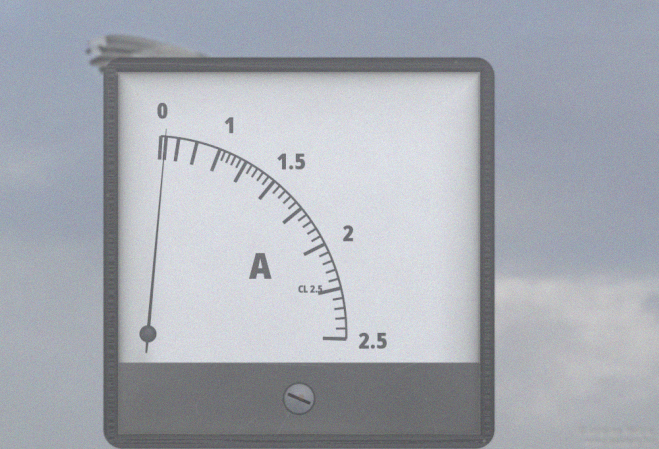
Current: 0.25 A
